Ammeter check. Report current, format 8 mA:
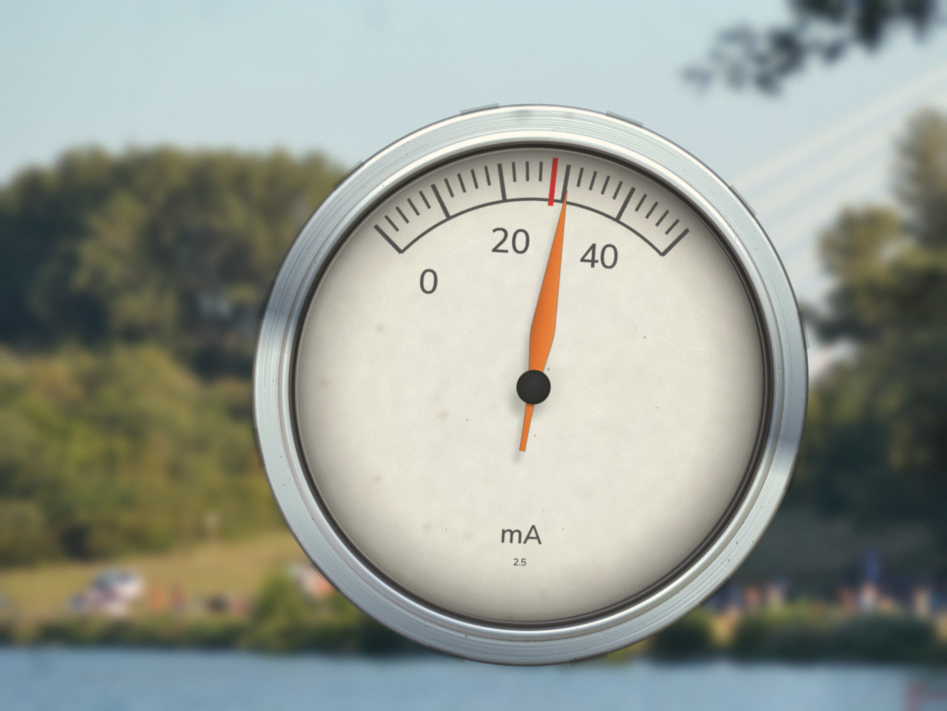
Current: 30 mA
